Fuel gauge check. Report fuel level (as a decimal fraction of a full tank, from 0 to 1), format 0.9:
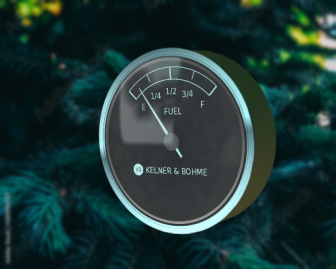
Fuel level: 0.125
